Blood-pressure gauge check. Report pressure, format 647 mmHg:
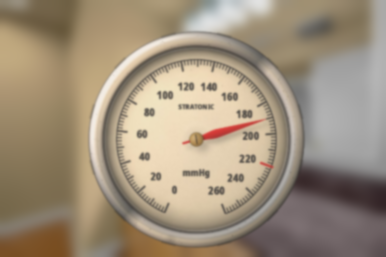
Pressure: 190 mmHg
